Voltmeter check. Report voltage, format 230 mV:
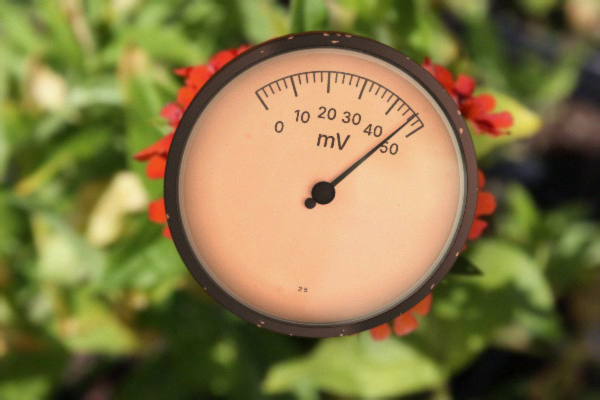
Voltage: 46 mV
